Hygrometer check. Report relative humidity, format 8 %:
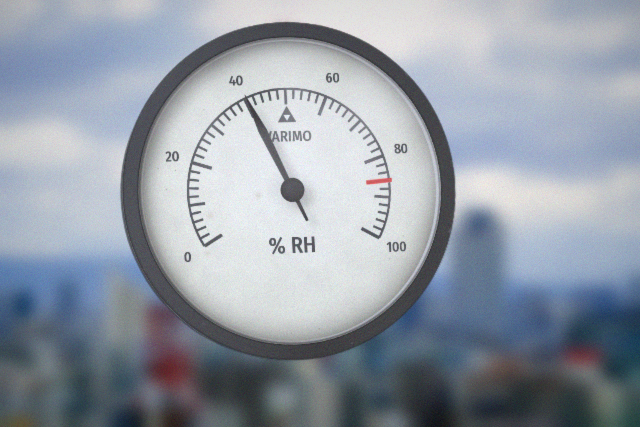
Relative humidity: 40 %
